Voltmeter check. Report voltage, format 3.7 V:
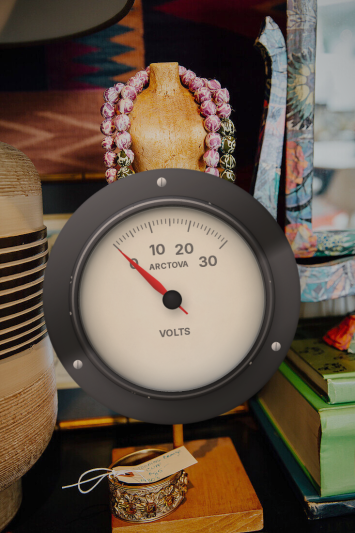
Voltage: 0 V
